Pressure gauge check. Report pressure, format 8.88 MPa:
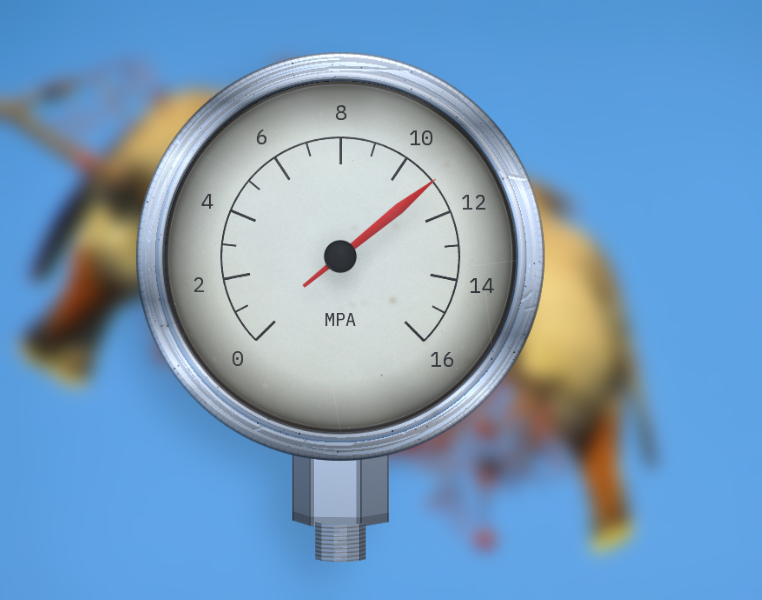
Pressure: 11 MPa
